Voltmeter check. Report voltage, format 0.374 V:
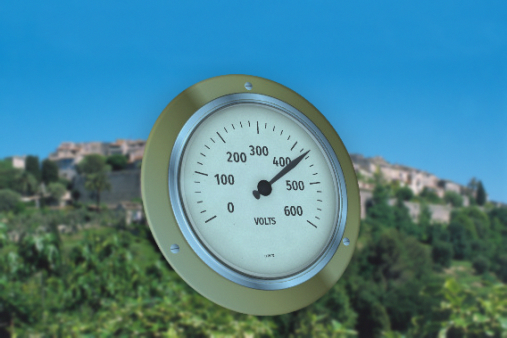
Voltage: 430 V
